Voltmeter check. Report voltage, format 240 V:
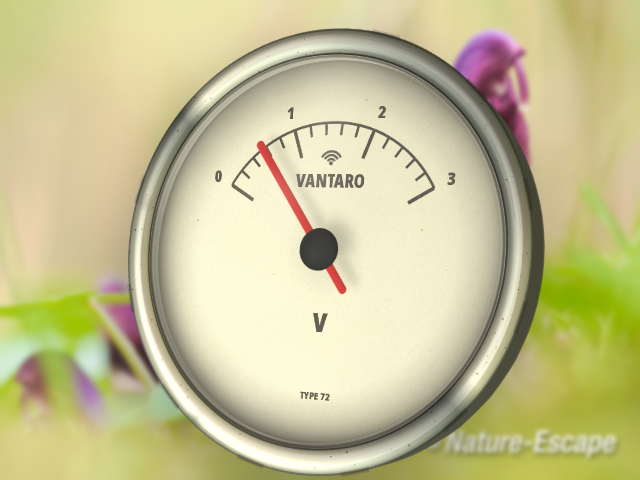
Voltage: 0.6 V
